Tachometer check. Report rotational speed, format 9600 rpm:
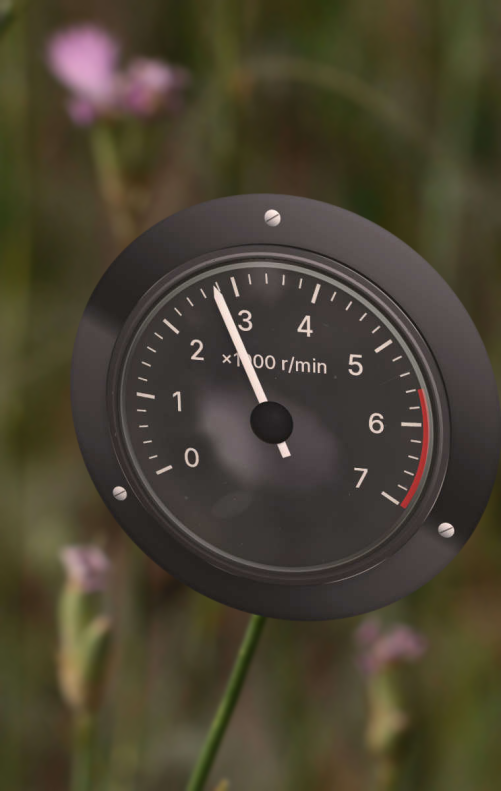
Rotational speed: 2800 rpm
